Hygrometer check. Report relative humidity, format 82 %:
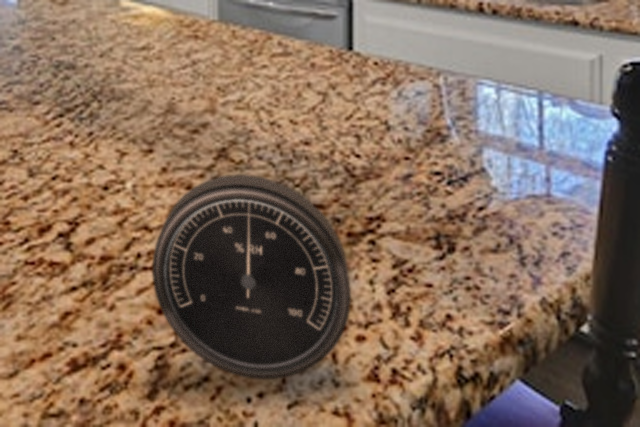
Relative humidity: 50 %
